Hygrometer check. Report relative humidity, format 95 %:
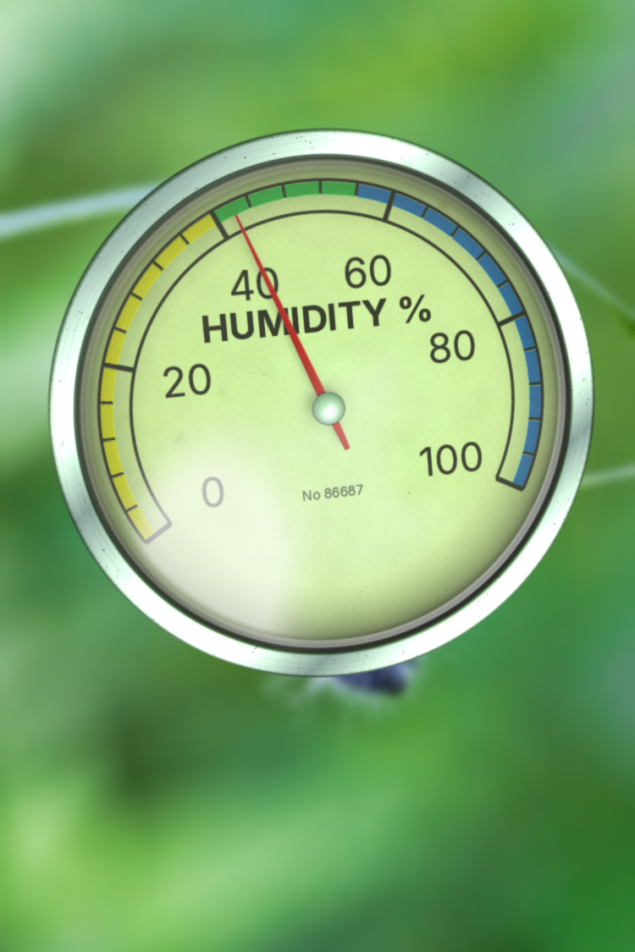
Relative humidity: 42 %
